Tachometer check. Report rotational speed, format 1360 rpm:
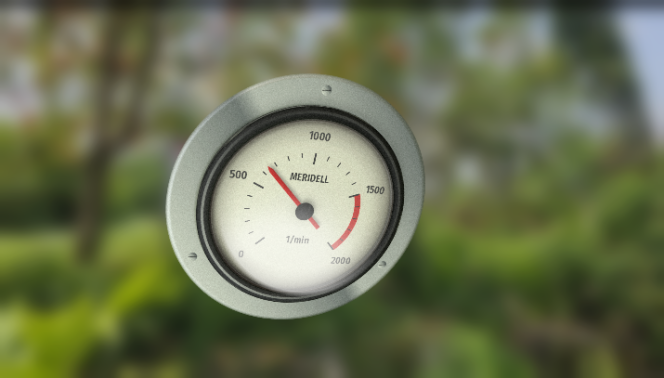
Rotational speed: 650 rpm
